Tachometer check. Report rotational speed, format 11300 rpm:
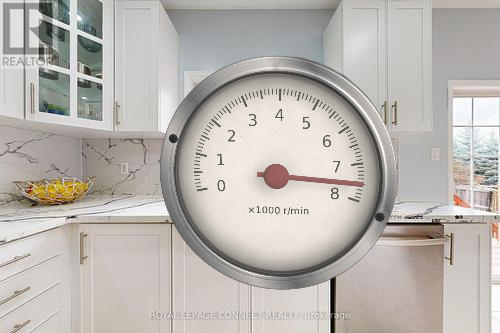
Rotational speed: 7500 rpm
